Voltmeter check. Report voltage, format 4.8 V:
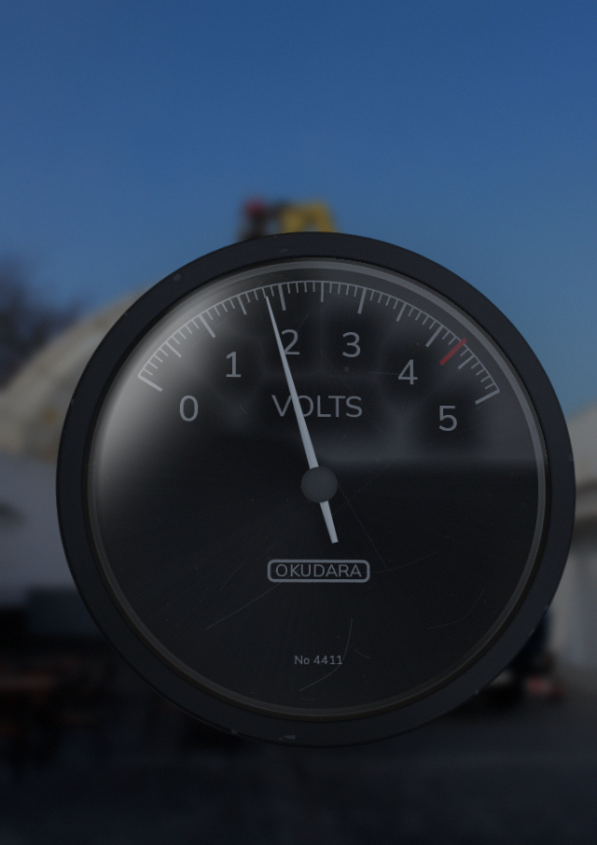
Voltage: 1.8 V
